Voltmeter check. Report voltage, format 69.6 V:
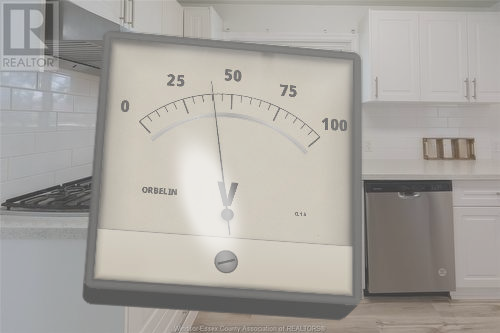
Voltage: 40 V
